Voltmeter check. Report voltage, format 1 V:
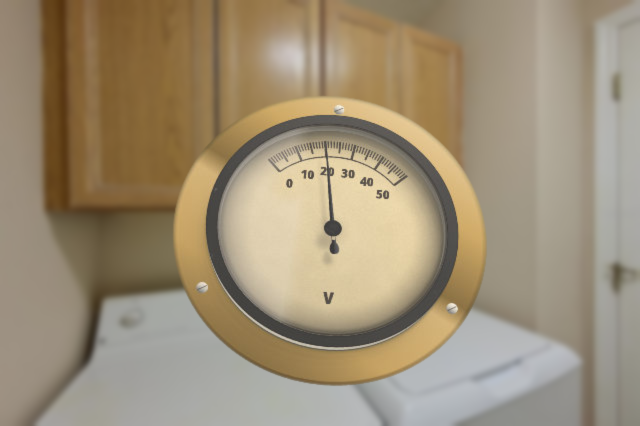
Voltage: 20 V
